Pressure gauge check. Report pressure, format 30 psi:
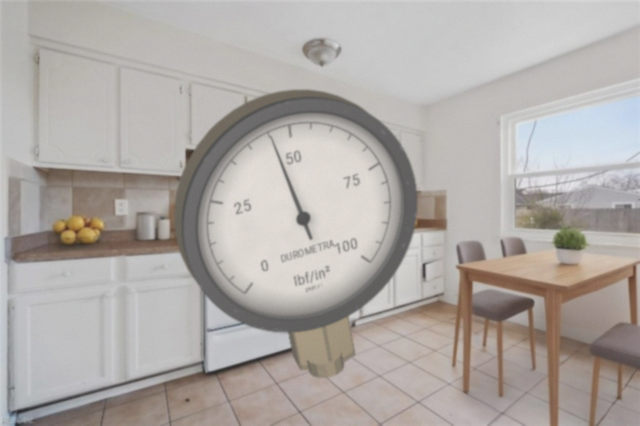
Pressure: 45 psi
